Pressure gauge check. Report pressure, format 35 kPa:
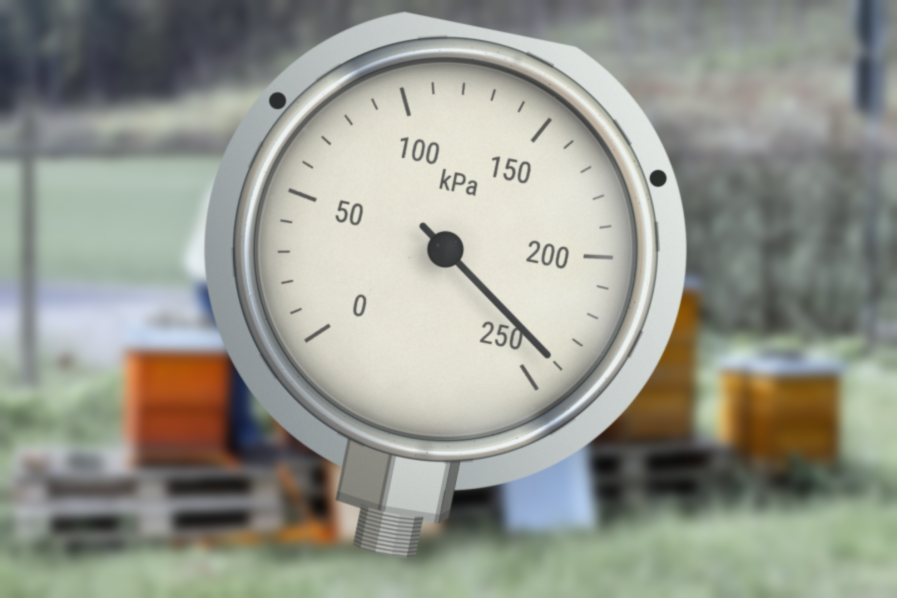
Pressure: 240 kPa
